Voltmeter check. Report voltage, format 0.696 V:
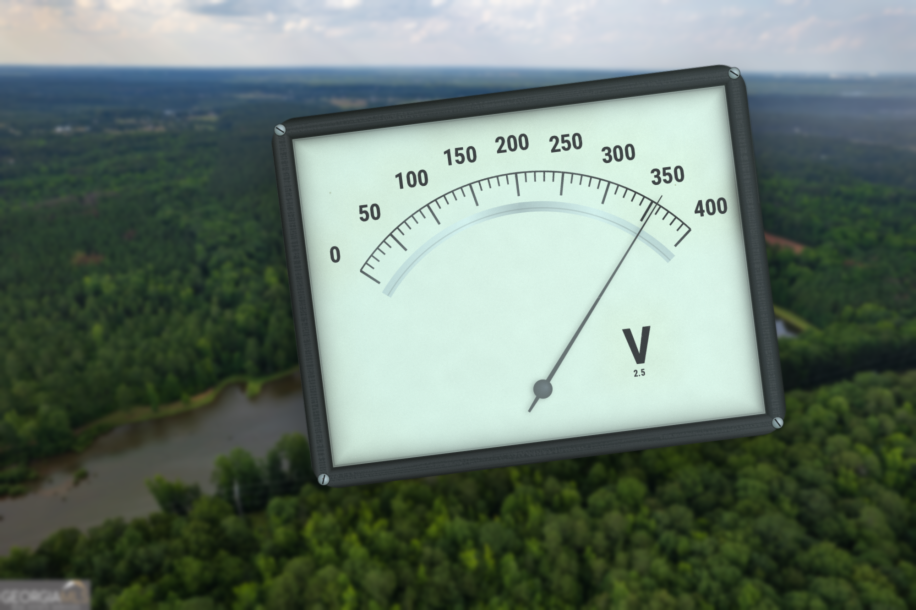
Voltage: 355 V
